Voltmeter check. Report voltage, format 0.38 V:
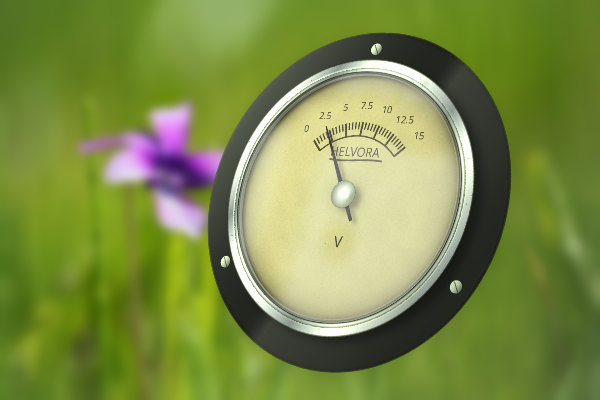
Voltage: 2.5 V
